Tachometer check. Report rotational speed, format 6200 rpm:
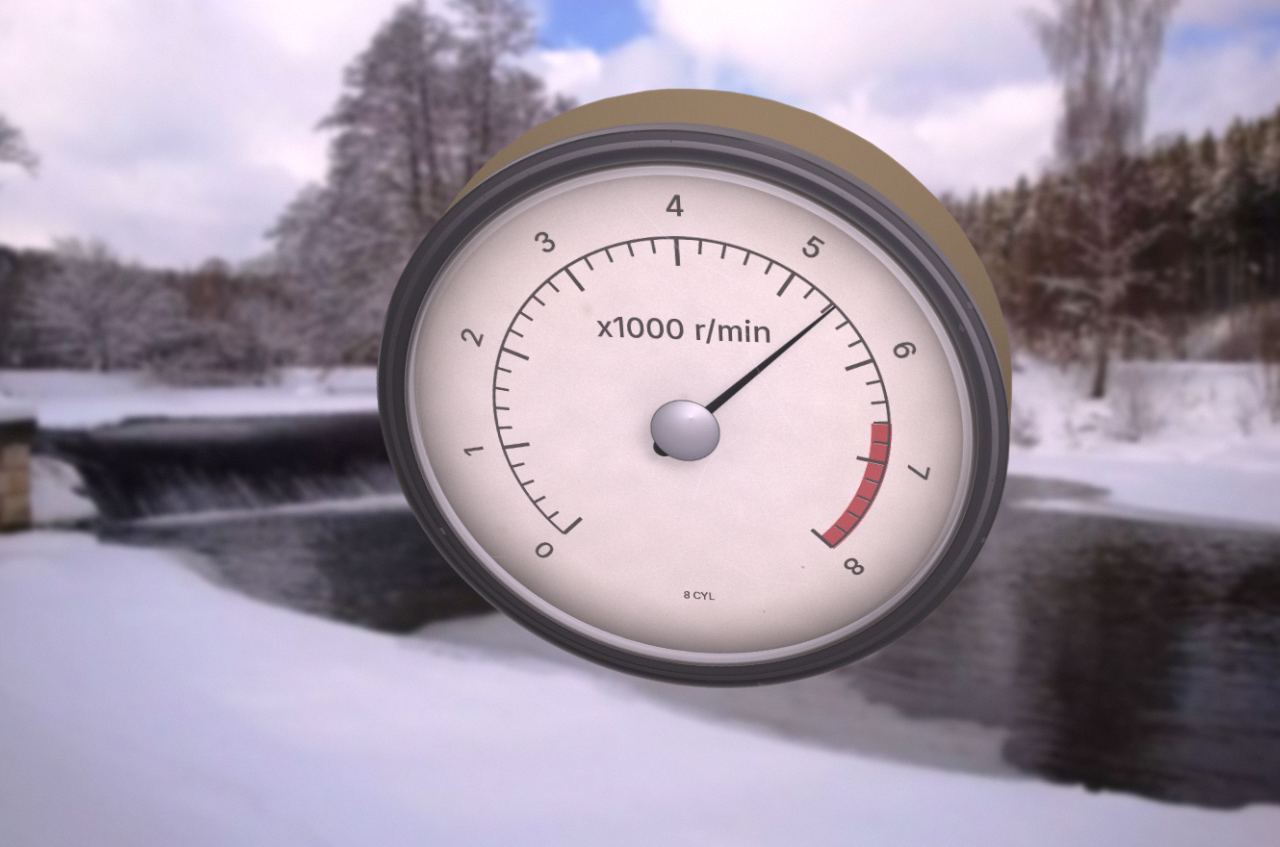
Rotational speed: 5400 rpm
